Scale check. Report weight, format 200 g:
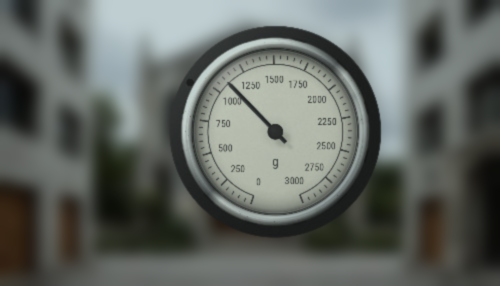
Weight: 1100 g
